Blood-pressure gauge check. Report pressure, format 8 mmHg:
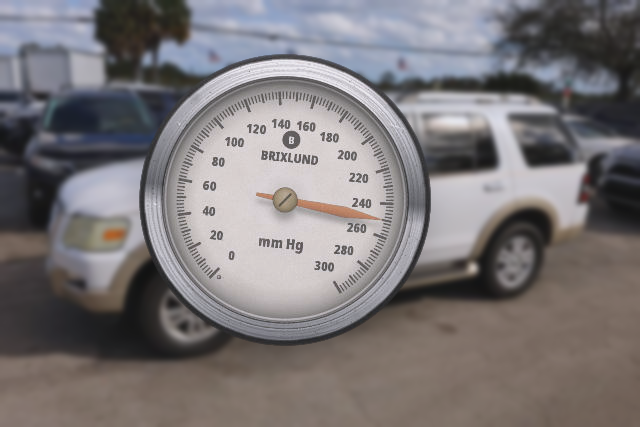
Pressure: 250 mmHg
